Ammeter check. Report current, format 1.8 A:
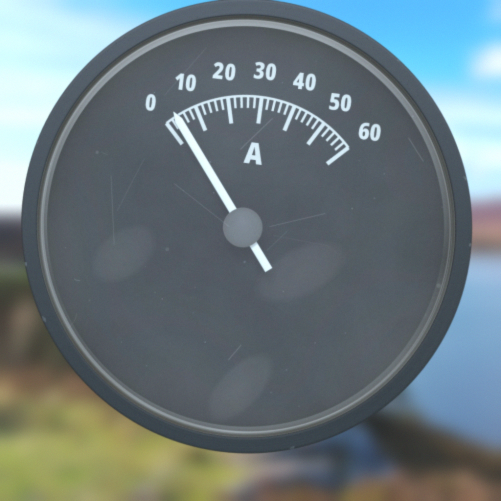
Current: 4 A
